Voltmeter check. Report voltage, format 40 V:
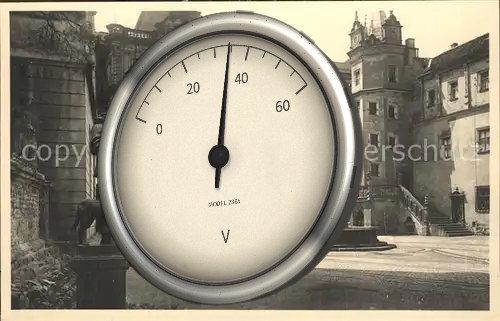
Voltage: 35 V
